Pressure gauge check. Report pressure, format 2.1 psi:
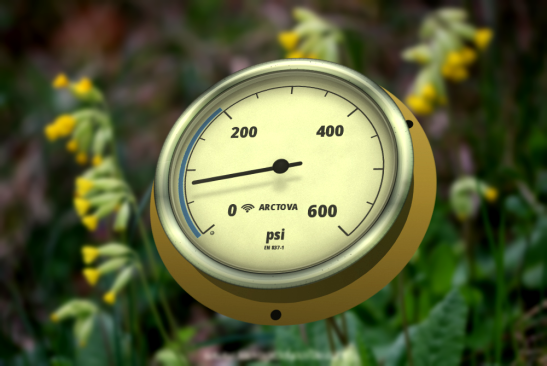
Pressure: 75 psi
